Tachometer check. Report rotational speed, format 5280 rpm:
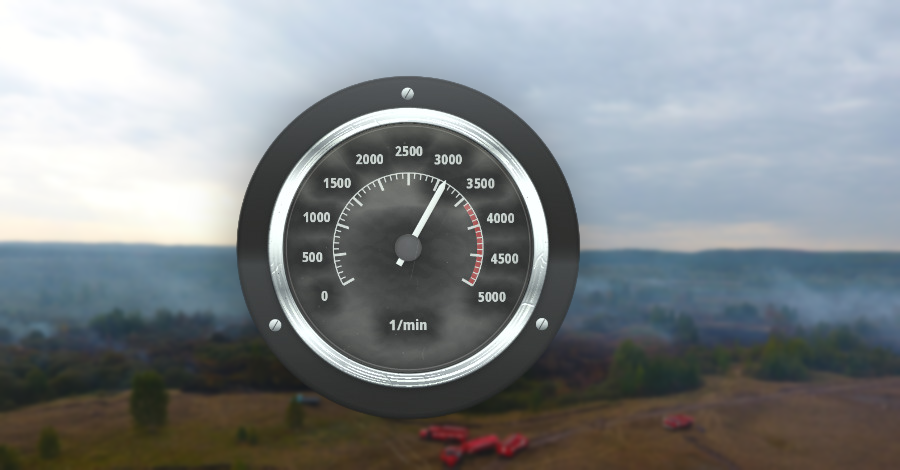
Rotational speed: 3100 rpm
